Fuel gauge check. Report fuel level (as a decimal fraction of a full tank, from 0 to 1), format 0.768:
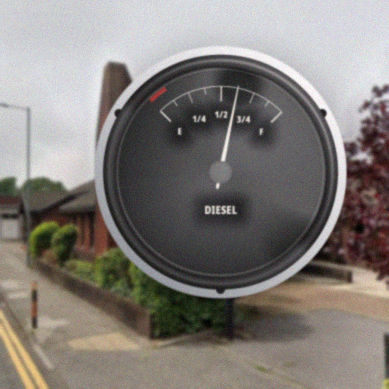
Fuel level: 0.625
